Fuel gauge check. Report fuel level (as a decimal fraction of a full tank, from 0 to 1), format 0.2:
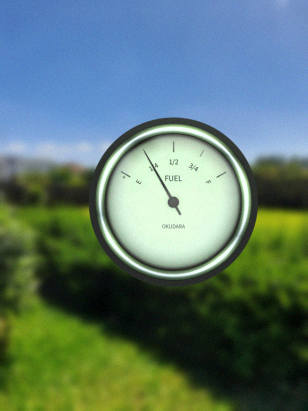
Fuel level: 0.25
